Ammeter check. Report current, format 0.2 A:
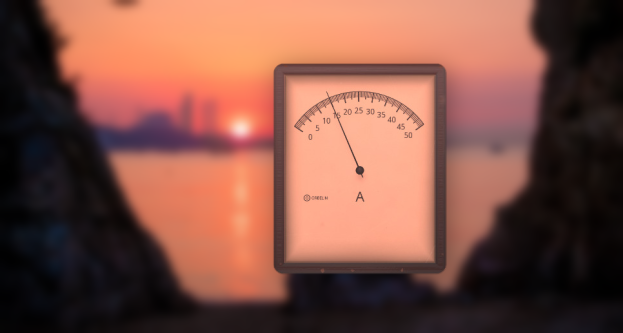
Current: 15 A
